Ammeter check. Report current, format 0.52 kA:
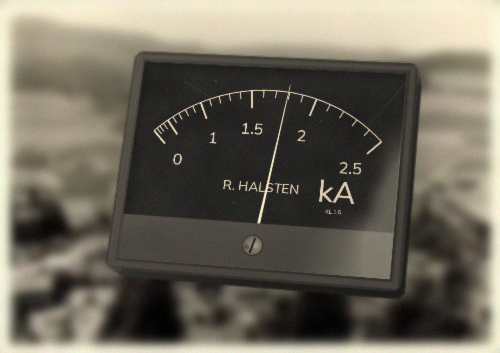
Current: 1.8 kA
